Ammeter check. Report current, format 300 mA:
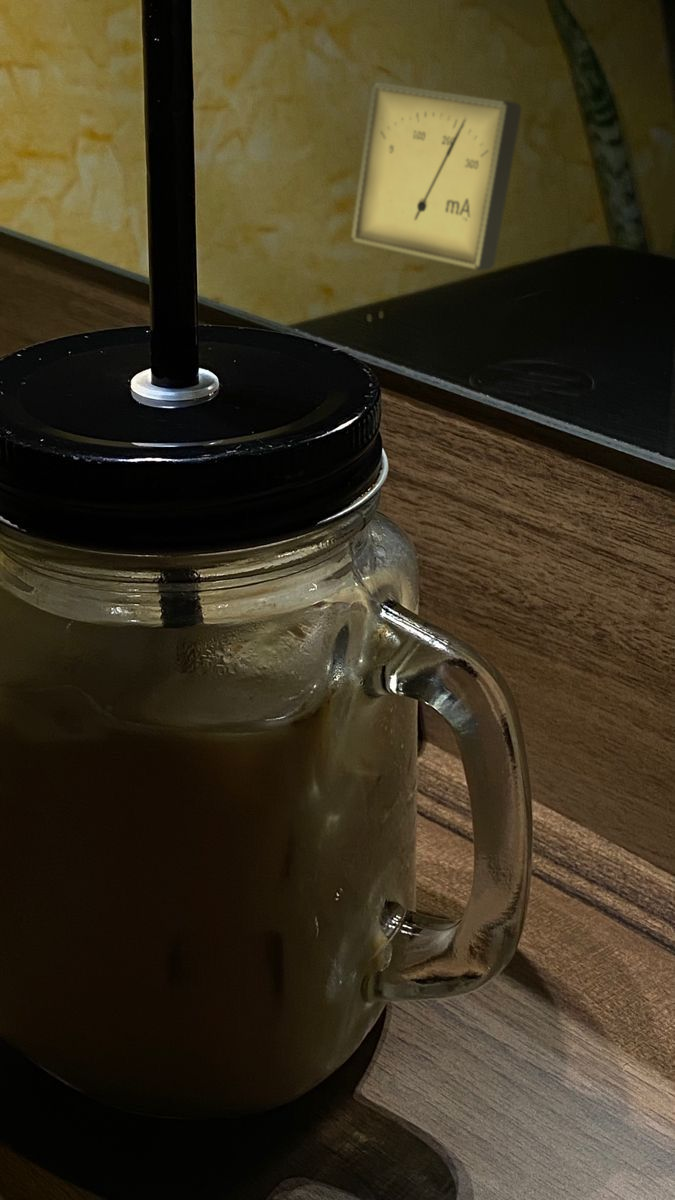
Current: 220 mA
